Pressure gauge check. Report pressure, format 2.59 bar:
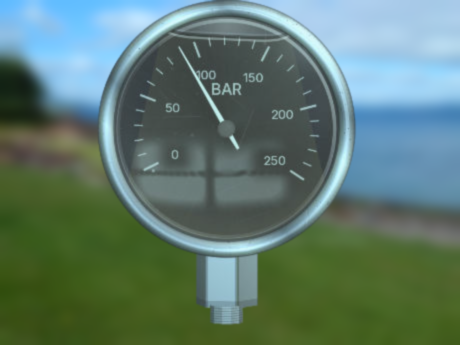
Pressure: 90 bar
